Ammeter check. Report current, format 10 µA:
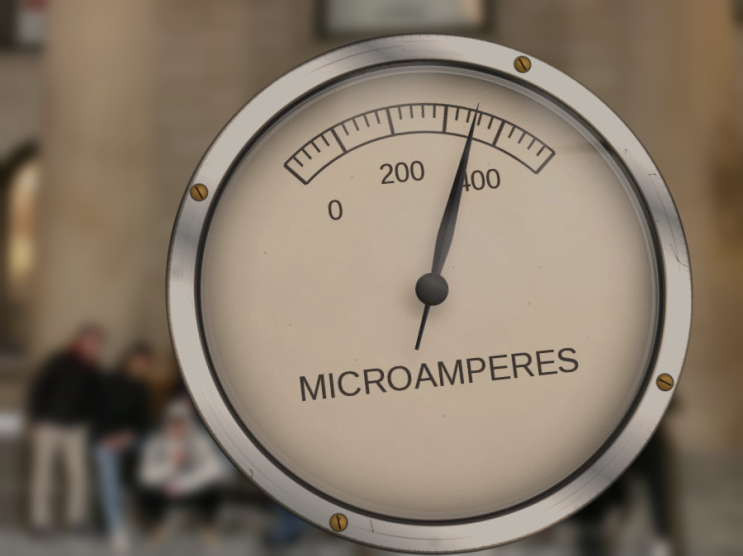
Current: 350 µA
